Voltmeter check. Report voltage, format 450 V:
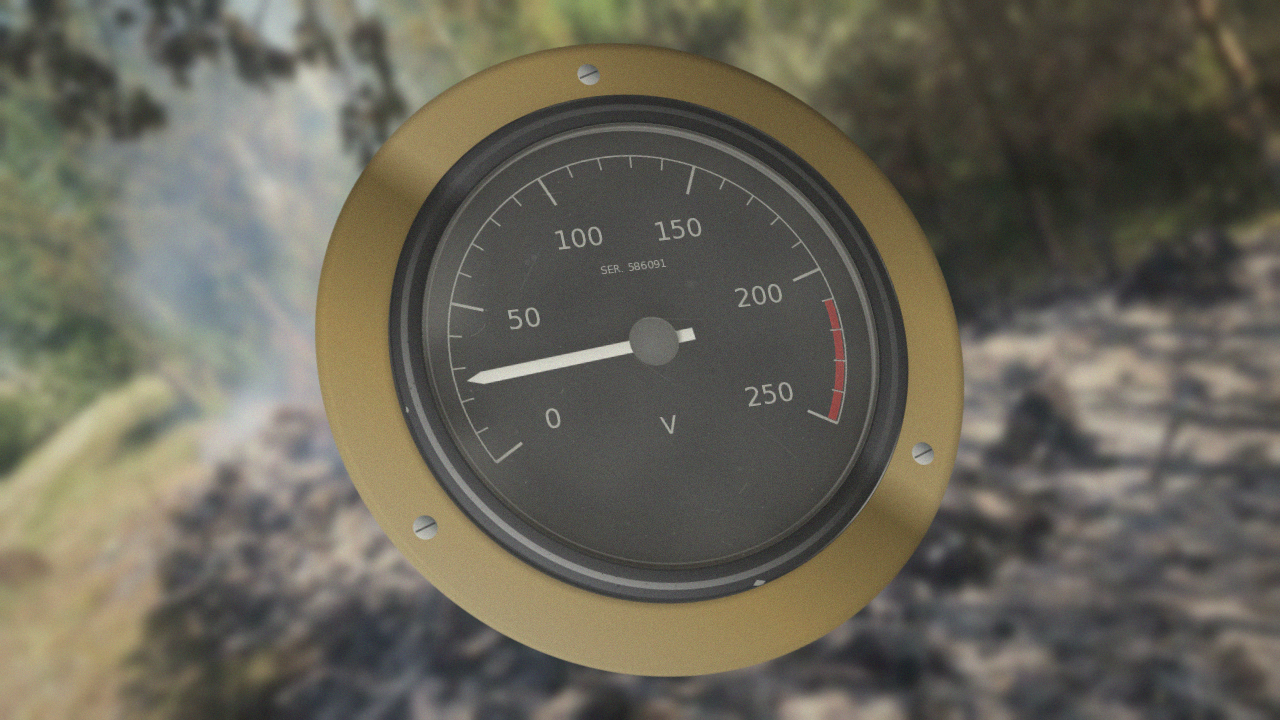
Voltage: 25 V
